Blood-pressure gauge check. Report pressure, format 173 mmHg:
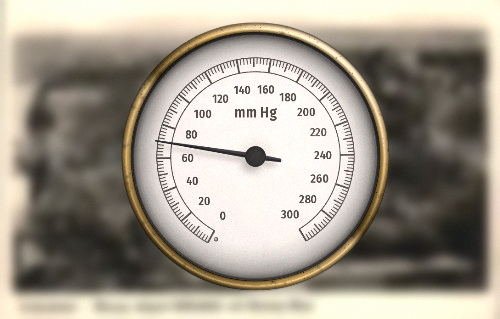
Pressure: 70 mmHg
